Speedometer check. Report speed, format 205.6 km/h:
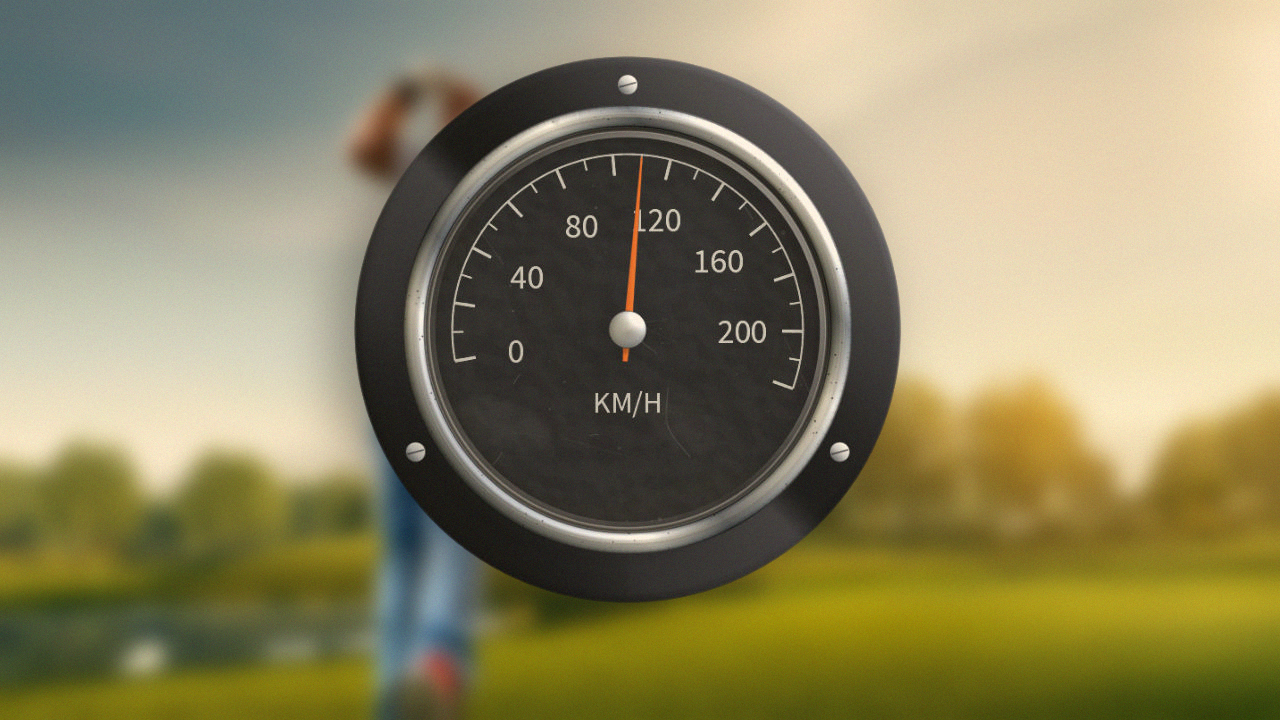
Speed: 110 km/h
